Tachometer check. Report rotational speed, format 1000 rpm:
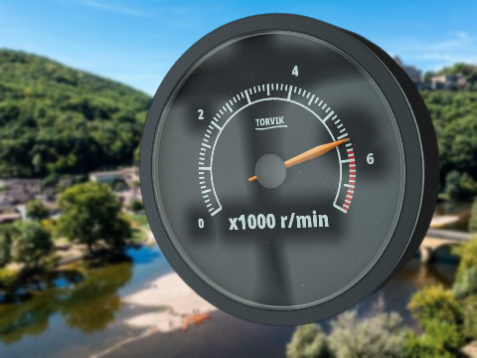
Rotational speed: 5600 rpm
